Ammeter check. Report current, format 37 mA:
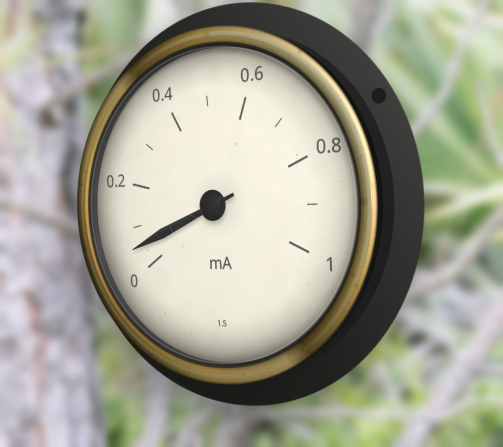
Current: 0.05 mA
